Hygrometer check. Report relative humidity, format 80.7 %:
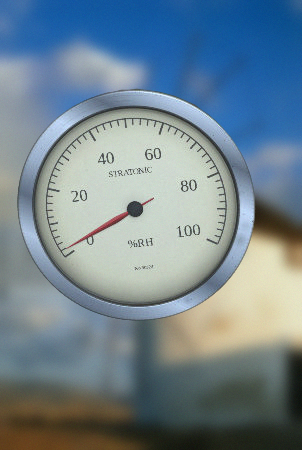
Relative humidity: 2 %
